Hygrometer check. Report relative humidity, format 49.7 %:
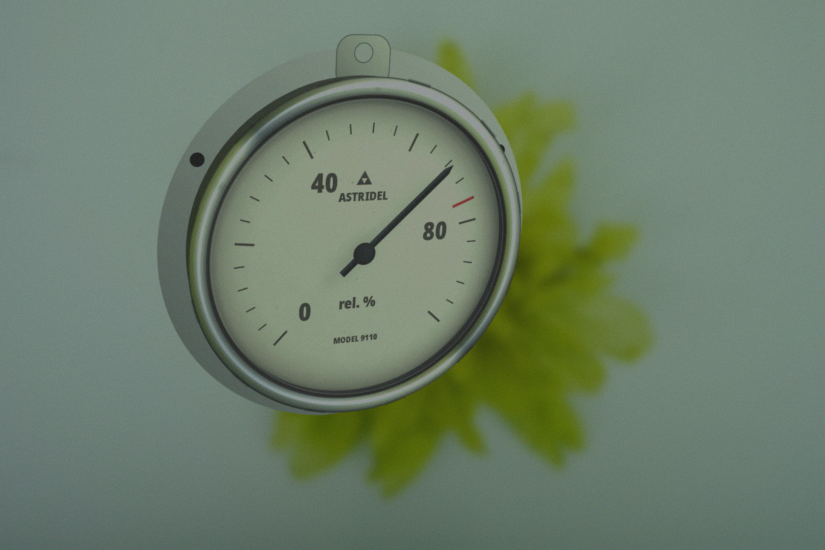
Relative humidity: 68 %
